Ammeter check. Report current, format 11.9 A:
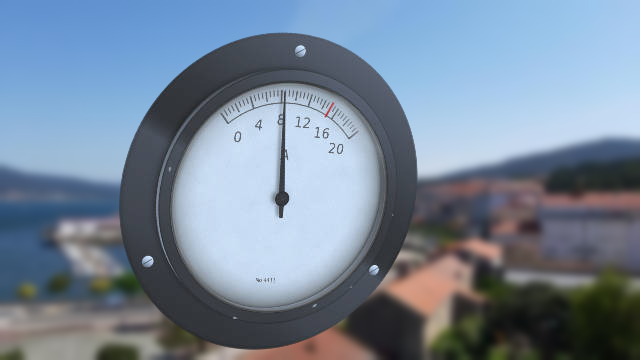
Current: 8 A
